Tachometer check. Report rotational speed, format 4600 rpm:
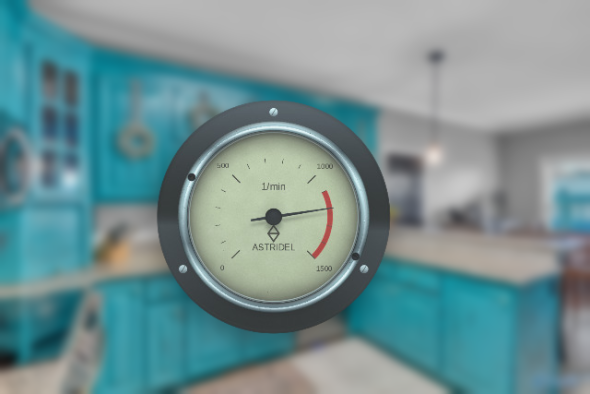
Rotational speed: 1200 rpm
